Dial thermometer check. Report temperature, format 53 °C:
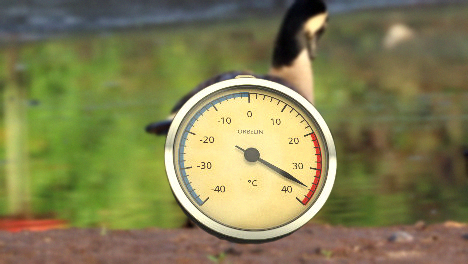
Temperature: 36 °C
